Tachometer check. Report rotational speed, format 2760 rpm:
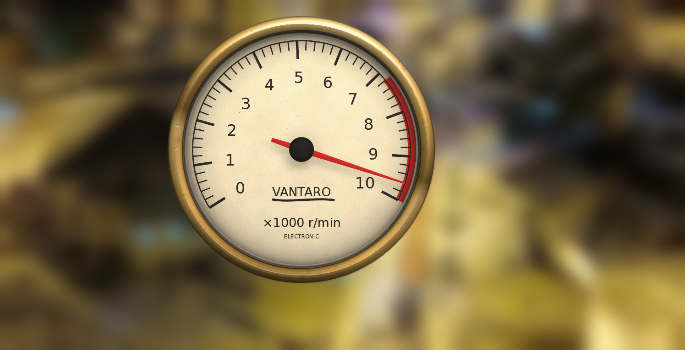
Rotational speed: 9600 rpm
